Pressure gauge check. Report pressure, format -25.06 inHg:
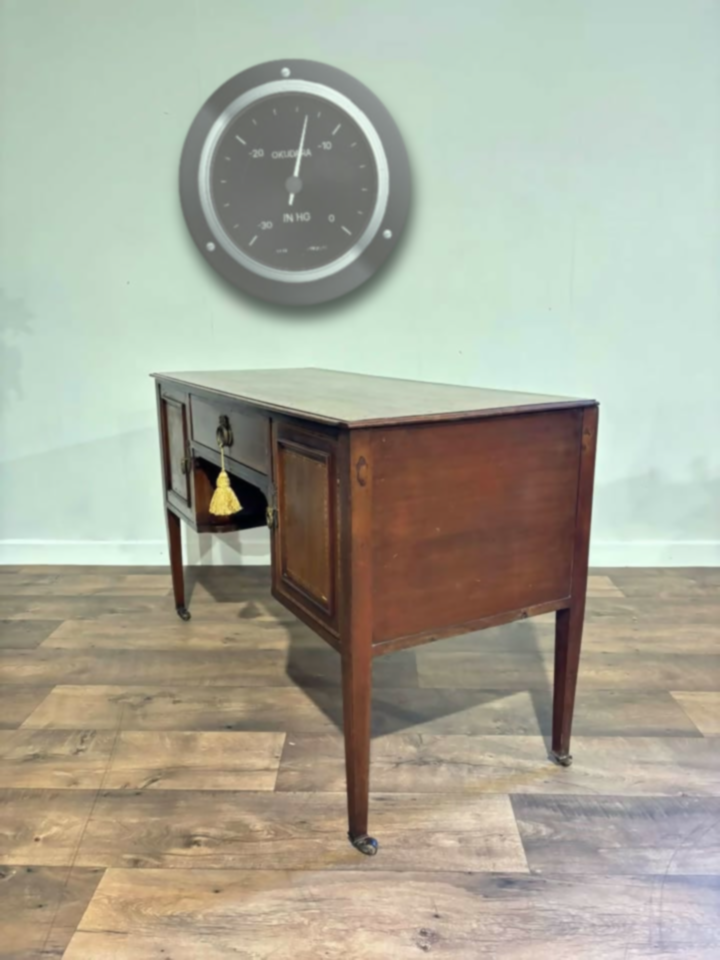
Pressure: -13 inHg
